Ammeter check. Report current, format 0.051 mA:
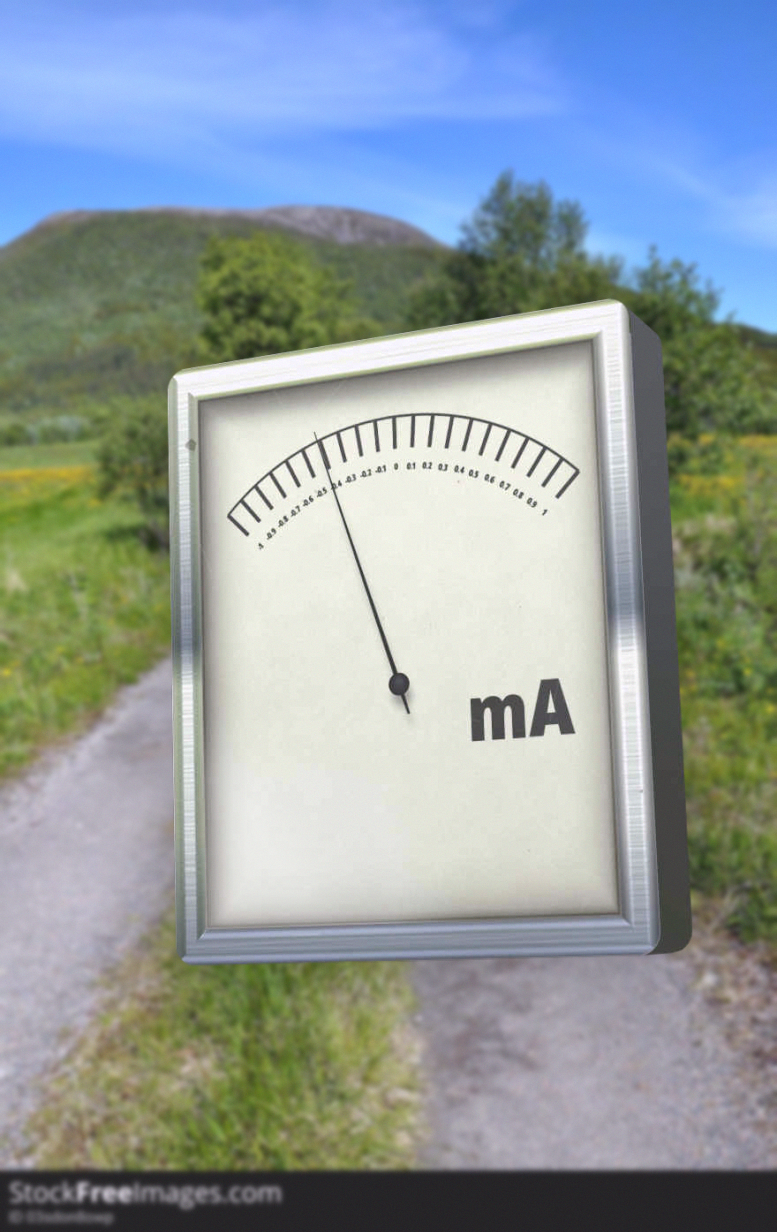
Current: -0.4 mA
